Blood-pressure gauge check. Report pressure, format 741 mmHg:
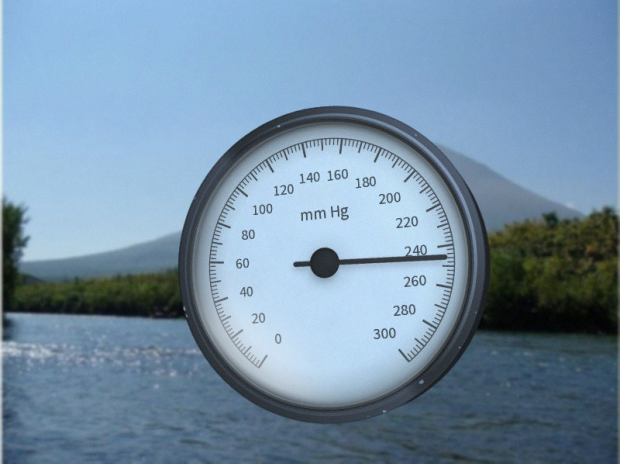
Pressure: 246 mmHg
